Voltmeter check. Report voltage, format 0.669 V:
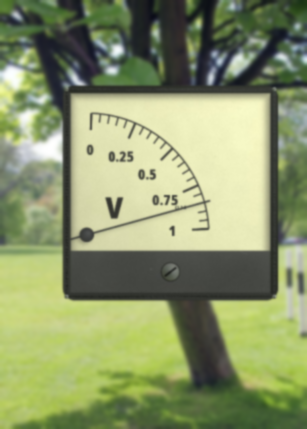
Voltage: 0.85 V
